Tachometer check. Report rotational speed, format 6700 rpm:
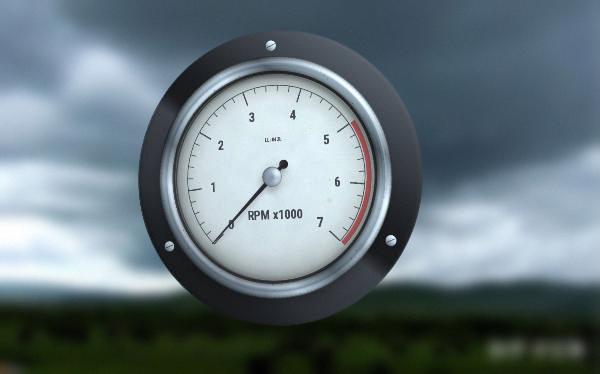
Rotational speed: 0 rpm
